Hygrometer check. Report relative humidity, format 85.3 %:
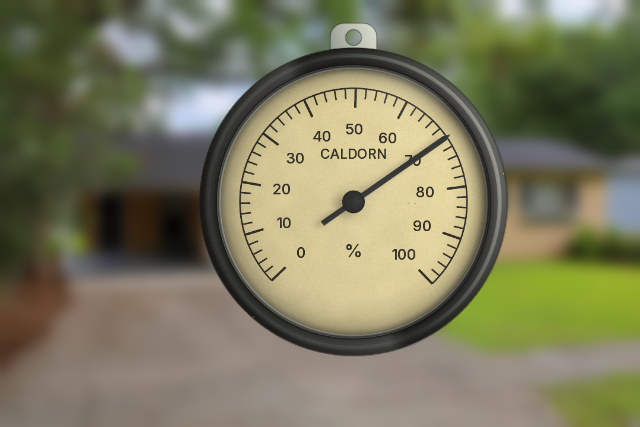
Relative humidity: 70 %
